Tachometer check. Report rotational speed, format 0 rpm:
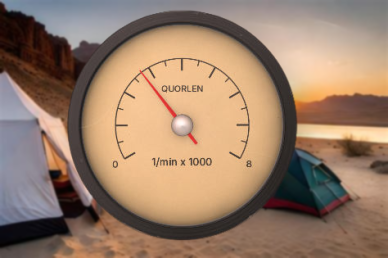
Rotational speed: 2750 rpm
